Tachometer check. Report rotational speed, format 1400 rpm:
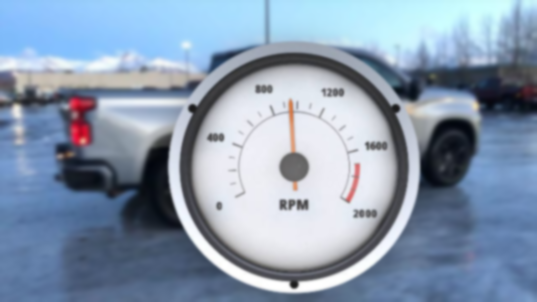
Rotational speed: 950 rpm
